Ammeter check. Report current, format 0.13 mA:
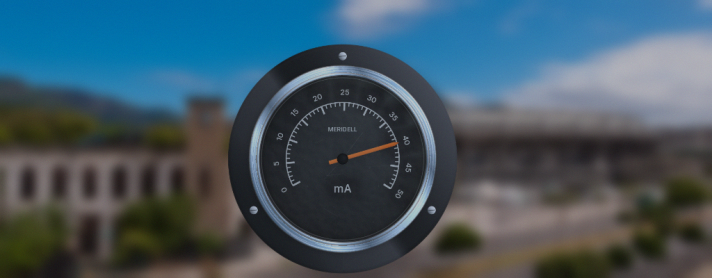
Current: 40 mA
